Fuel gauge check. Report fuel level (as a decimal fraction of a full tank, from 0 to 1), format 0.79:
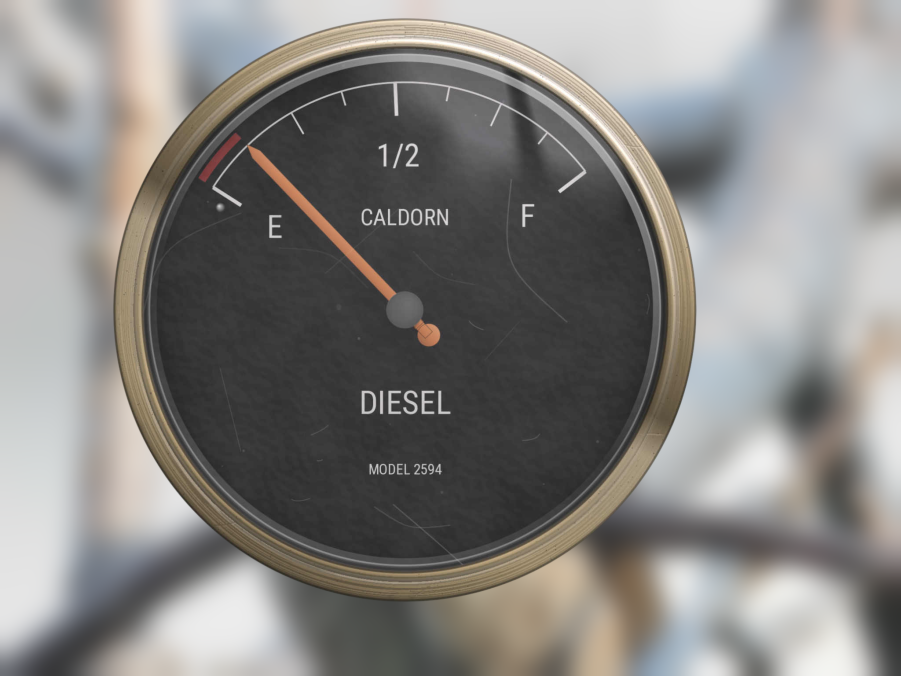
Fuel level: 0.125
